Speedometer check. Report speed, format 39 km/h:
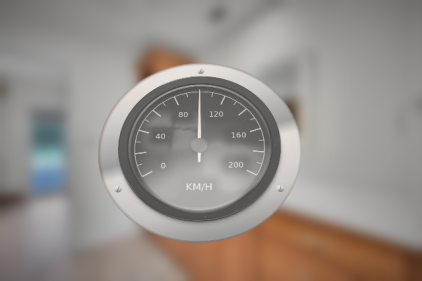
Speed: 100 km/h
